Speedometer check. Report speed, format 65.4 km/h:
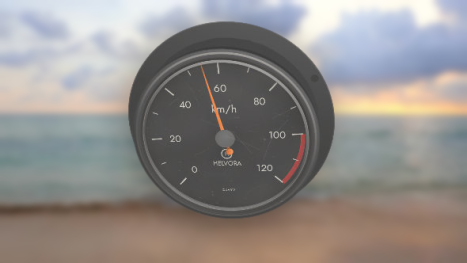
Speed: 55 km/h
